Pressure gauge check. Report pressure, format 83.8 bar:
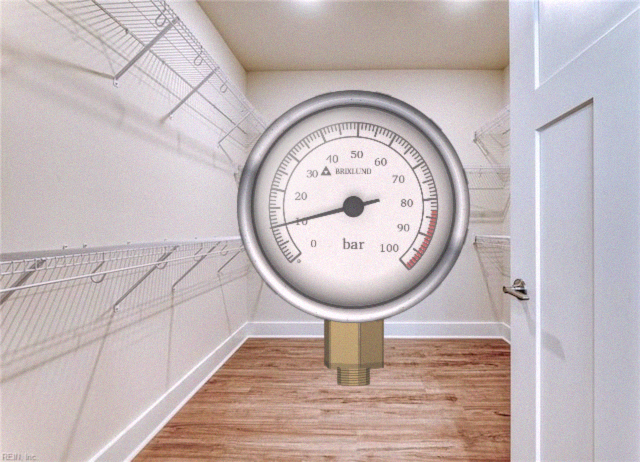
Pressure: 10 bar
